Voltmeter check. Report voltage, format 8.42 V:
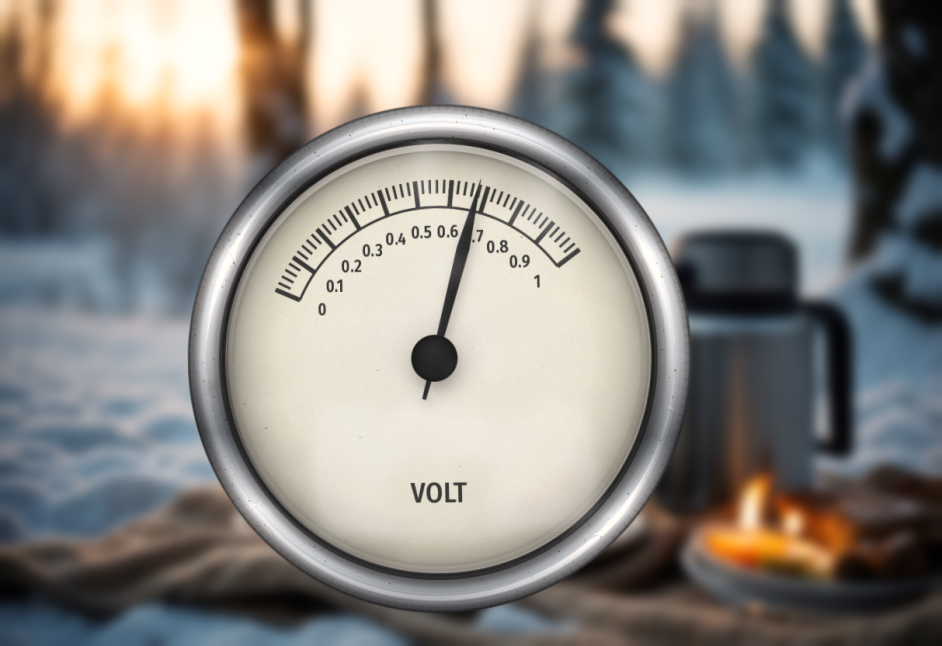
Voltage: 0.68 V
